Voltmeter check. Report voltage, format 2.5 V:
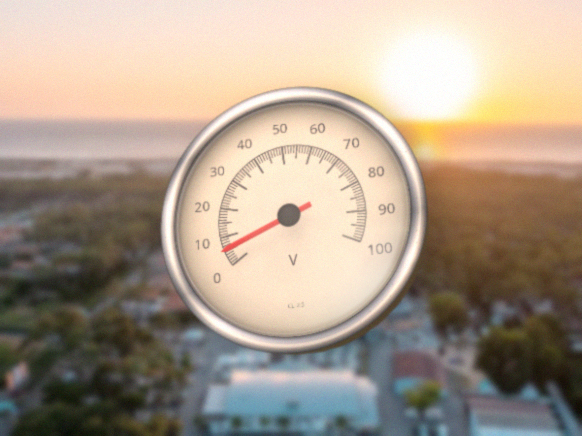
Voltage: 5 V
